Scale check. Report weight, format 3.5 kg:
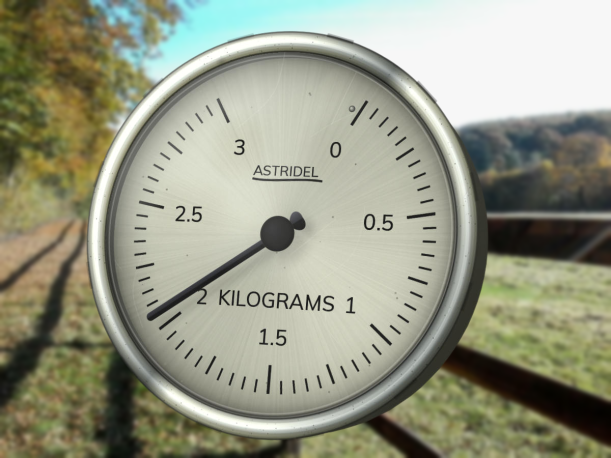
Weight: 2.05 kg
